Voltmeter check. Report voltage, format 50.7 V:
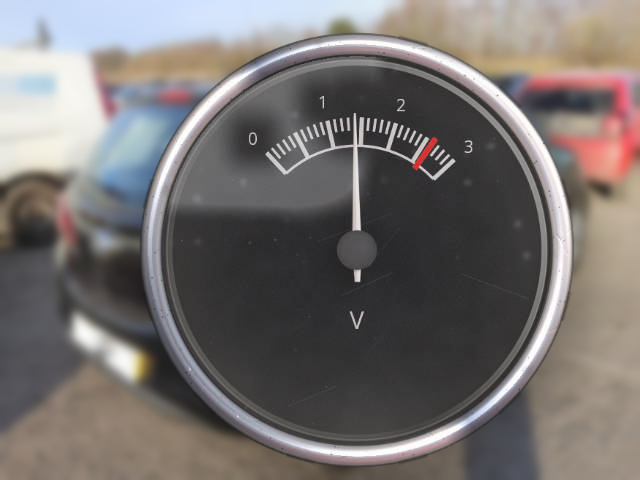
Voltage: 1.4 V
